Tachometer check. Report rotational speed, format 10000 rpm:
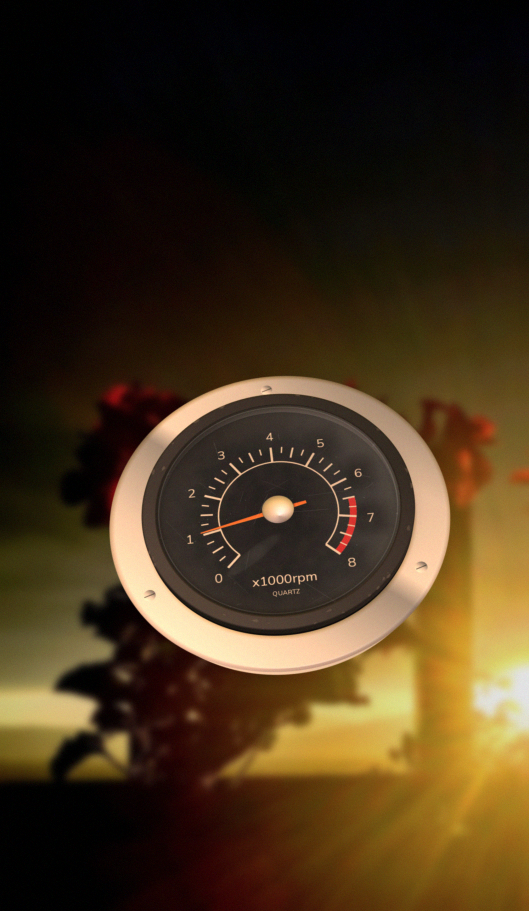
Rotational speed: 1000 rpm
